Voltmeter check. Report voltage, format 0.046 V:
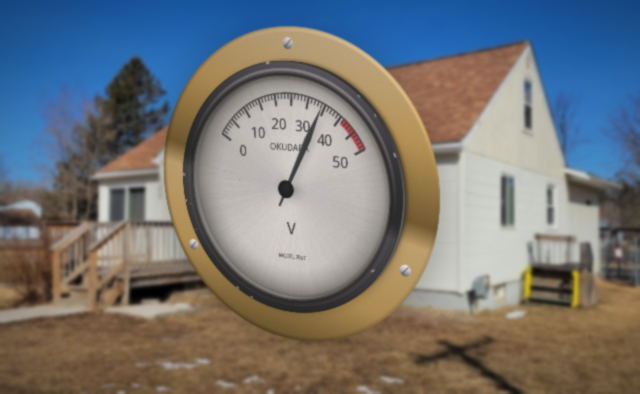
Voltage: 35 V
